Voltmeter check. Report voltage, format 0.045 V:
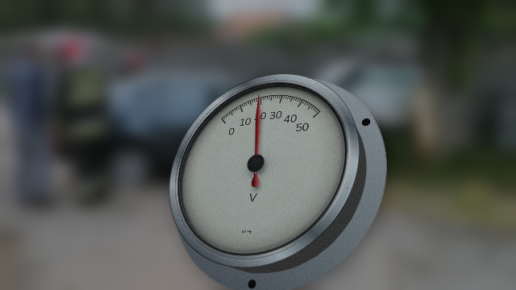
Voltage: 20 V
